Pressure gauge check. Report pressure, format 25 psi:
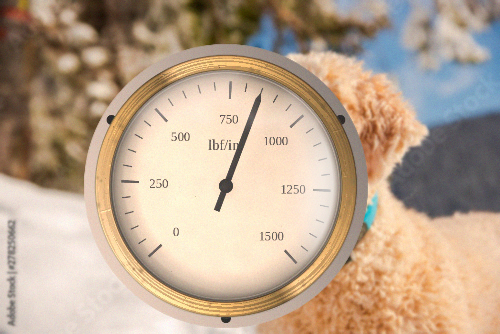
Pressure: 850 psi
